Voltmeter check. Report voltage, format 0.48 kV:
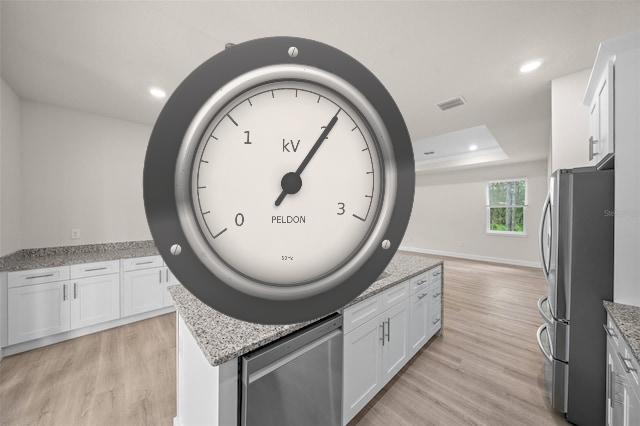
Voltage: 2 kV
